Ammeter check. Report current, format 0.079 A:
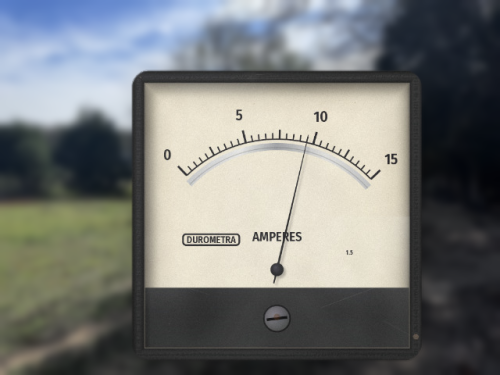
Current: 9.5 A
